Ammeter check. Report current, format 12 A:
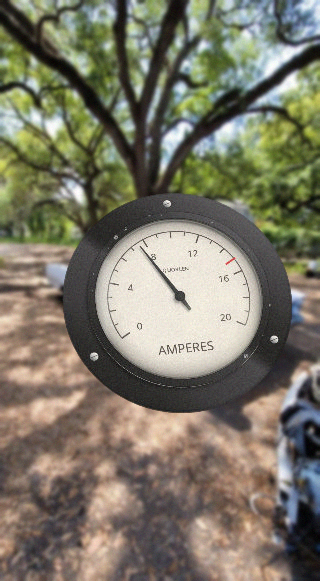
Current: 7.5 A
